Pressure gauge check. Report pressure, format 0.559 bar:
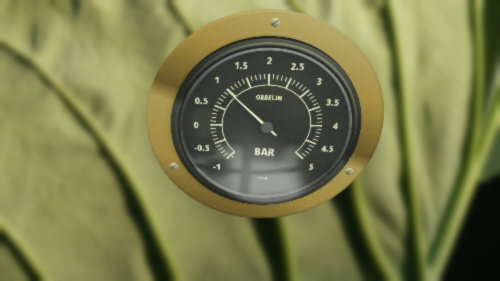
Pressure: 1 bar
